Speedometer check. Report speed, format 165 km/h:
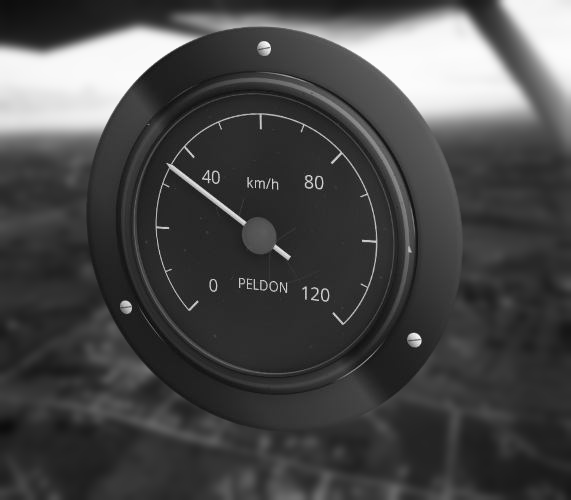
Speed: 35 km/h
